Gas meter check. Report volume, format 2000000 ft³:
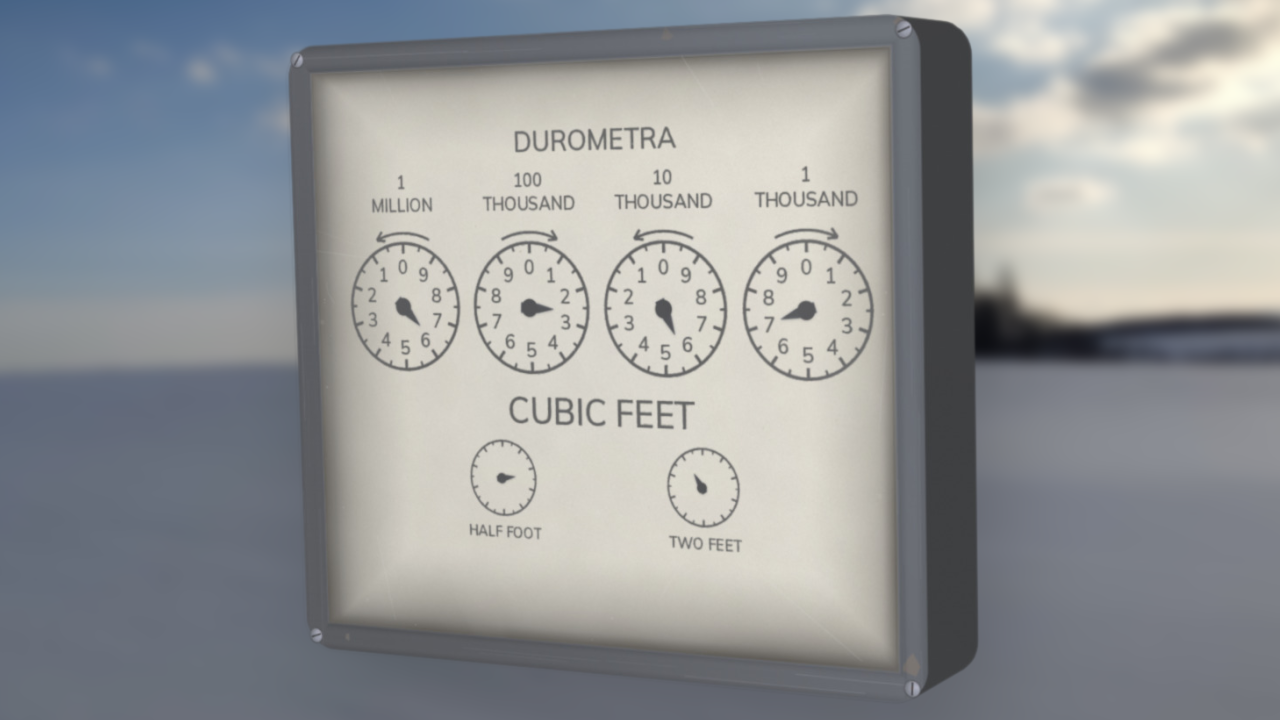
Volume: 625700 ft³
